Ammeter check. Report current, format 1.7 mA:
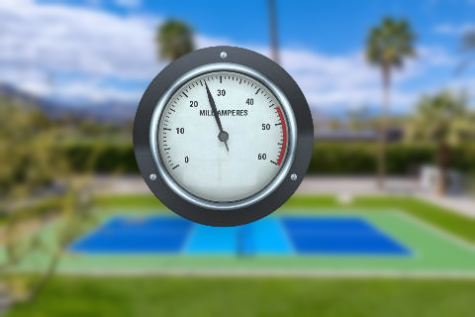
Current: 26 mA
